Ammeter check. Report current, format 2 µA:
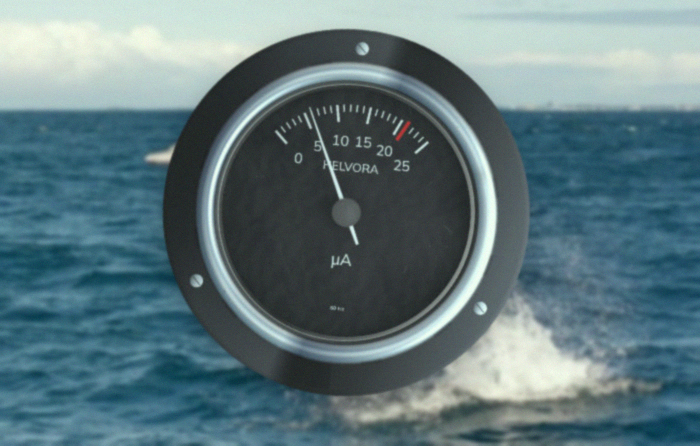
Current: 6 µA
